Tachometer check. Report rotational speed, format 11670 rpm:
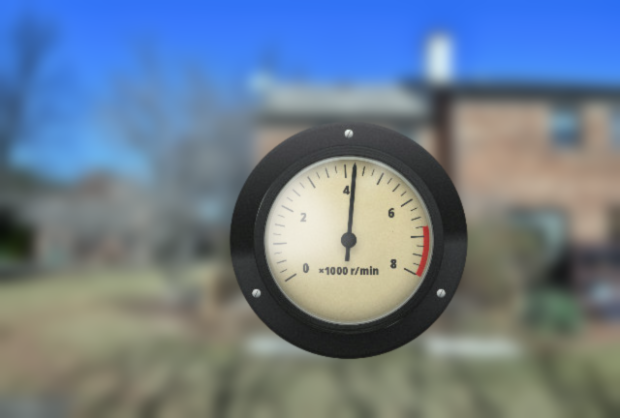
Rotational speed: 4250 rpm
